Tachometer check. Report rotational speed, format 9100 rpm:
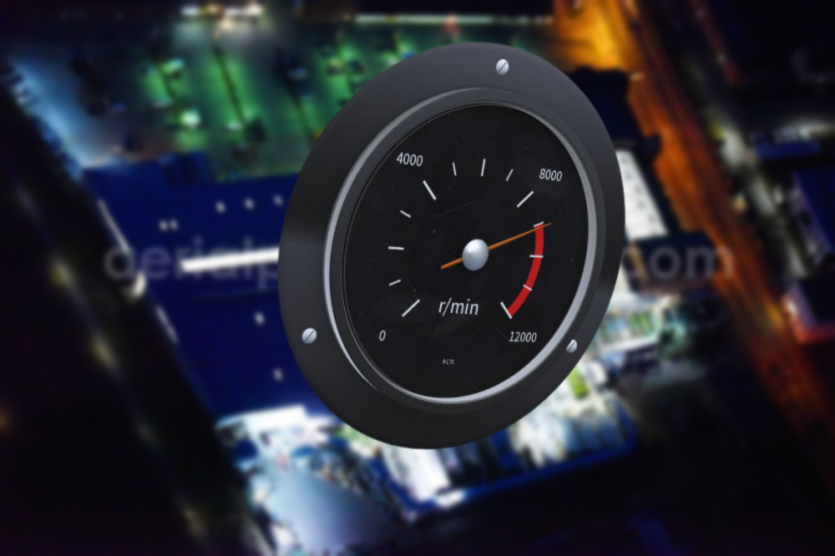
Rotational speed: 9000 rpm
